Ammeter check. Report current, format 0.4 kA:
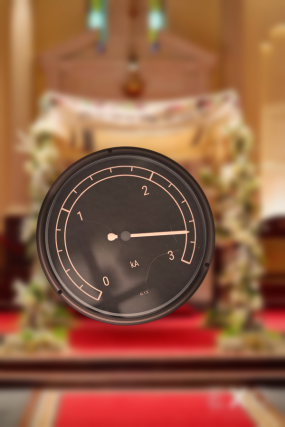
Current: 2.7 kA
